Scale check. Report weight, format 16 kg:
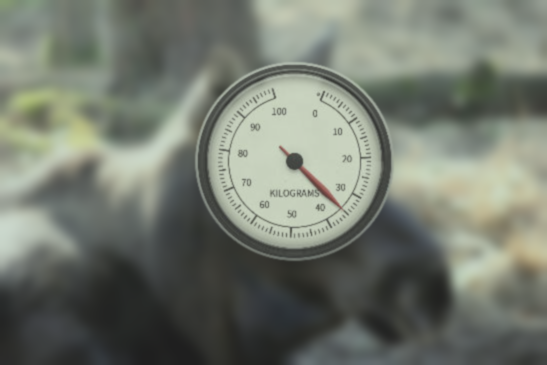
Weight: 35 kg
